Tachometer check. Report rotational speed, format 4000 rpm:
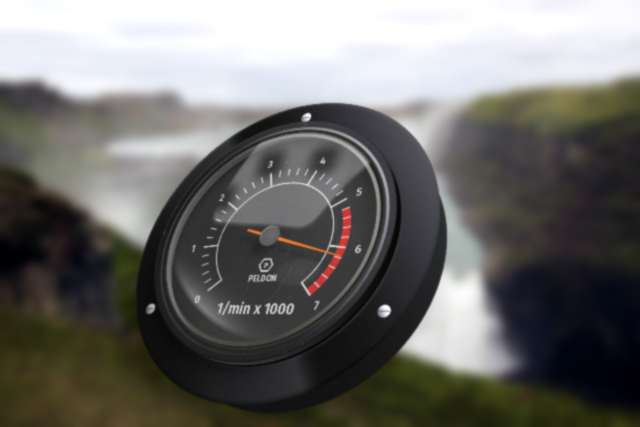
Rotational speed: 6200 rpm
